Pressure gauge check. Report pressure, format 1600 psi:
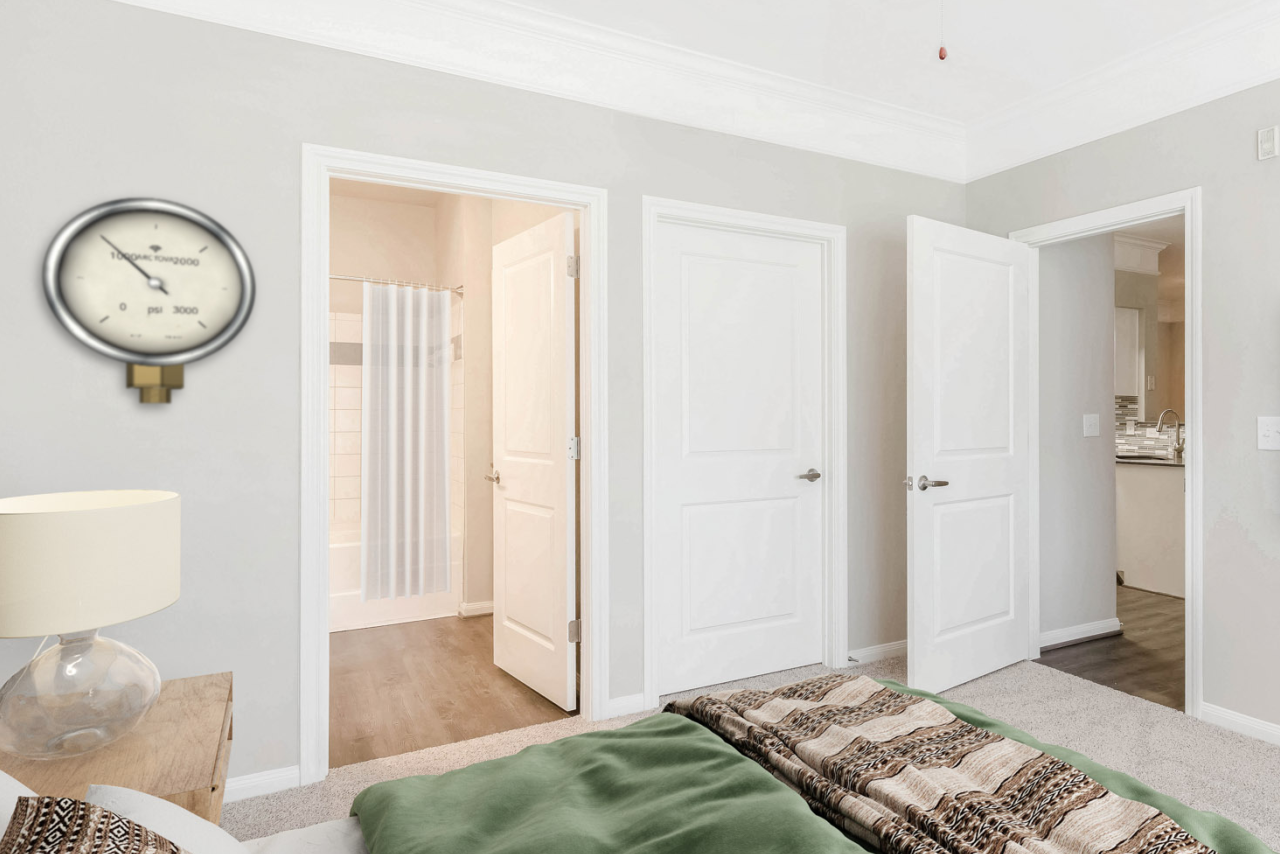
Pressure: 1000 psi
